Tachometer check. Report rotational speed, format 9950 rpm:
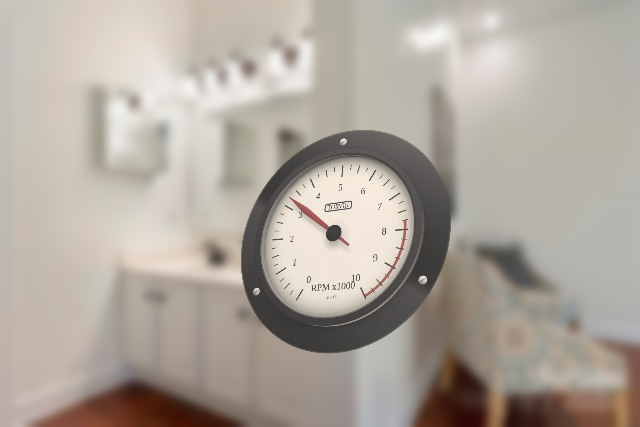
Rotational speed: 3250 rpm
